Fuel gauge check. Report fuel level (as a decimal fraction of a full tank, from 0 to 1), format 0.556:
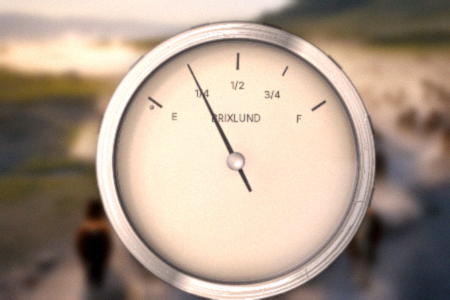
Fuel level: 0.25
